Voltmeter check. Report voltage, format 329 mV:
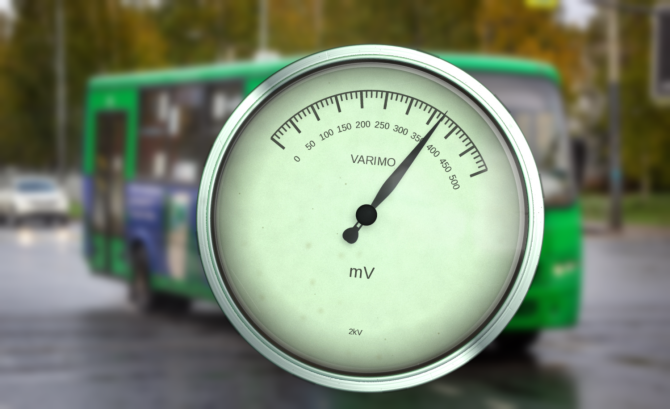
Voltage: 370 mV
